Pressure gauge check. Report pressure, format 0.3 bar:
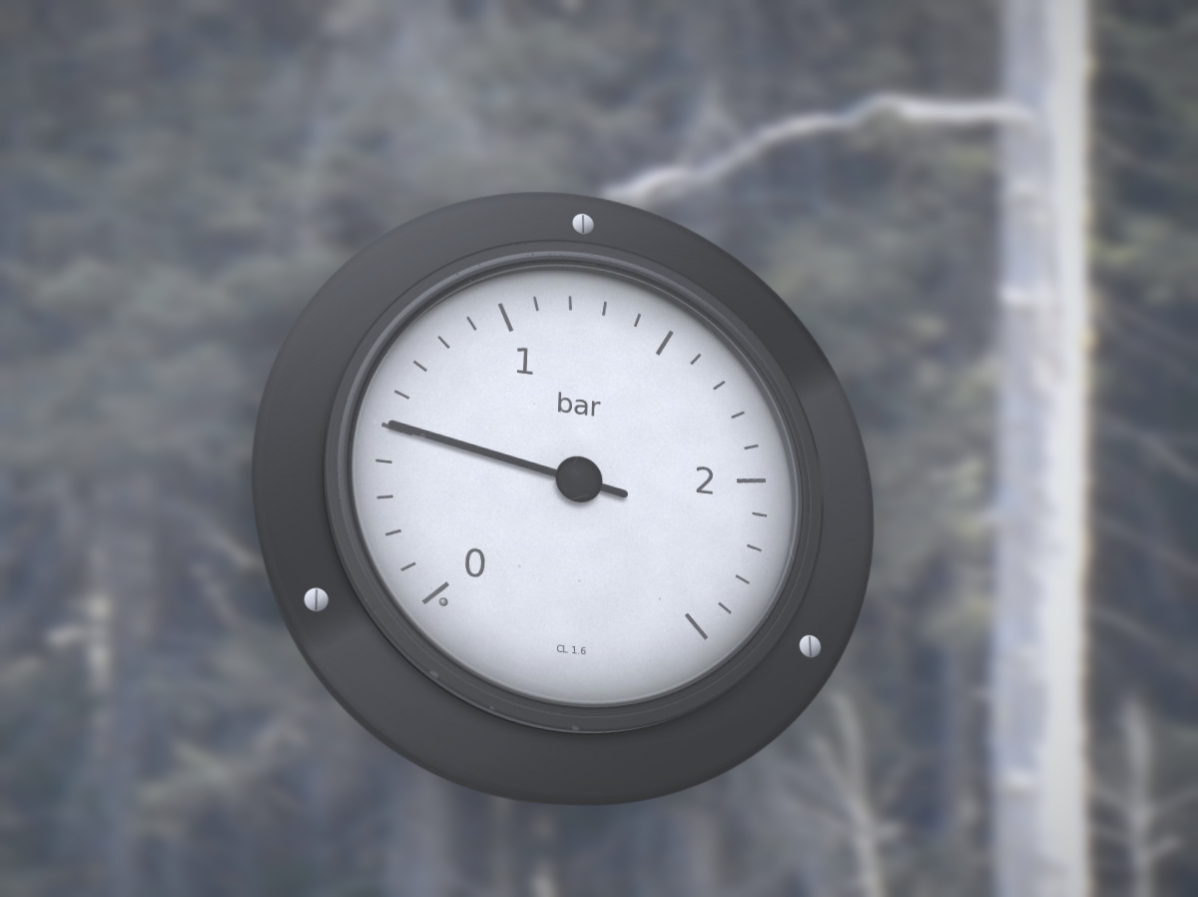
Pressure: 0.5 bar
